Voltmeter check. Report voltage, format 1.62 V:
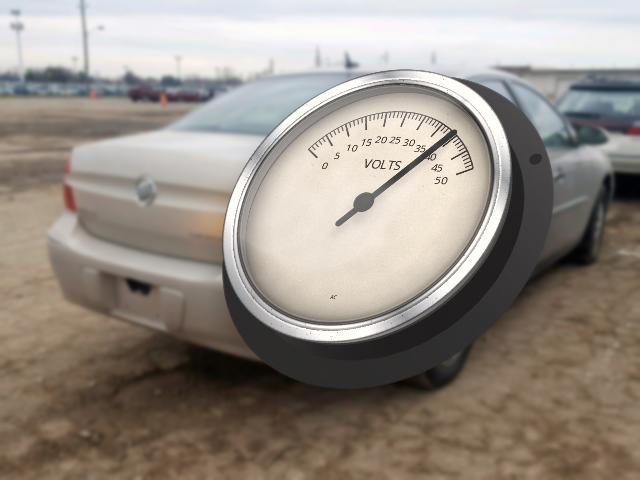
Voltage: 40 V
